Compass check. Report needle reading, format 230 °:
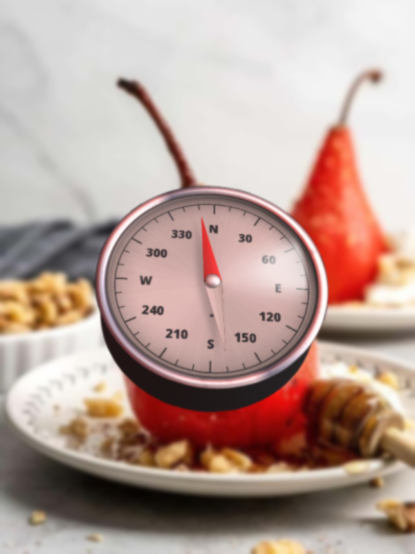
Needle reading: 350 °
